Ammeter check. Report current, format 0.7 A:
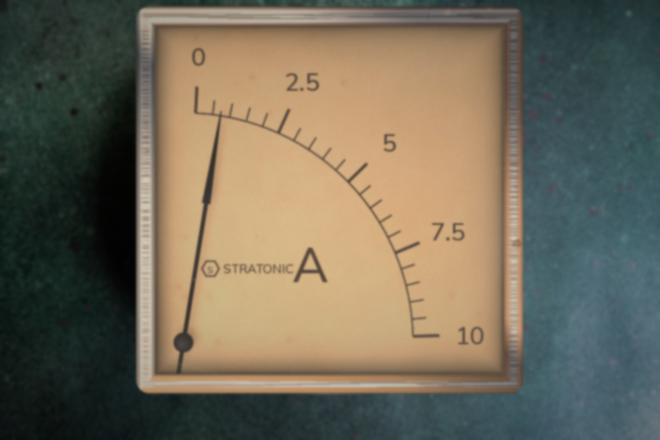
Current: 0.75 A
